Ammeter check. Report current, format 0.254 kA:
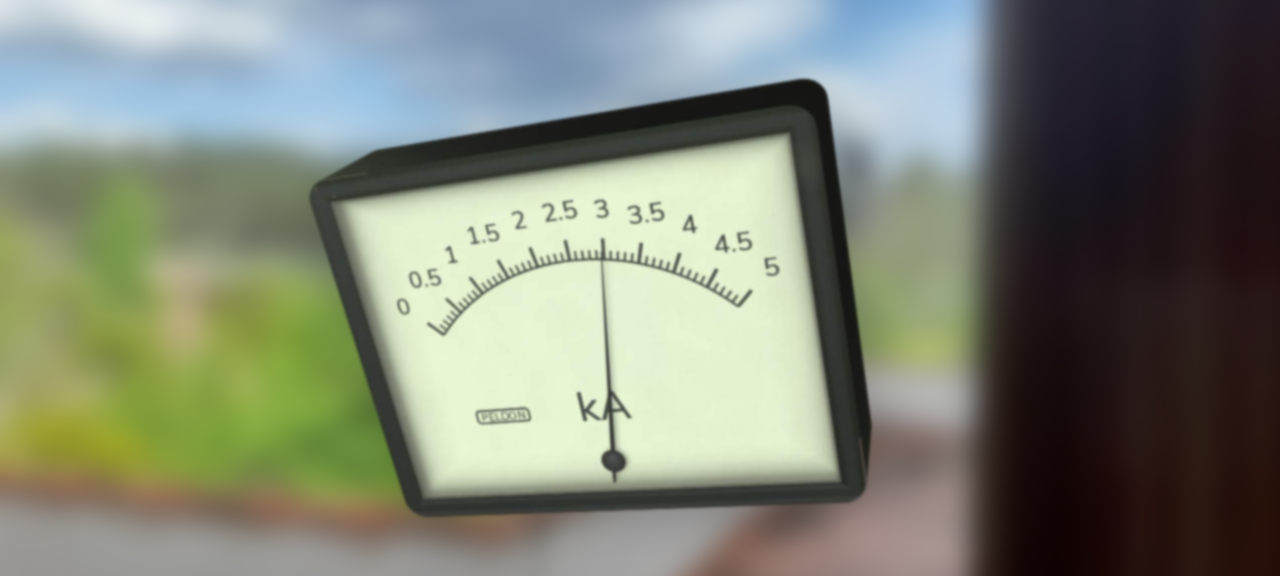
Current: 3 kA
